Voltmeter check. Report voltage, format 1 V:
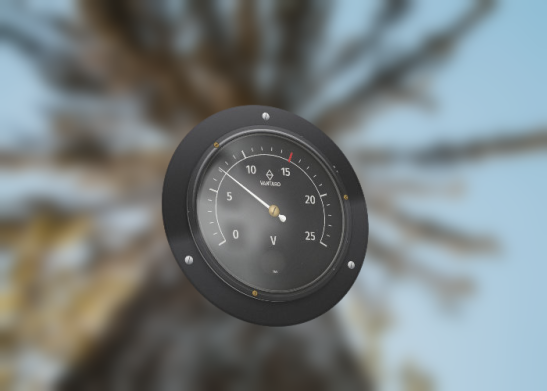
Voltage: 7 V
